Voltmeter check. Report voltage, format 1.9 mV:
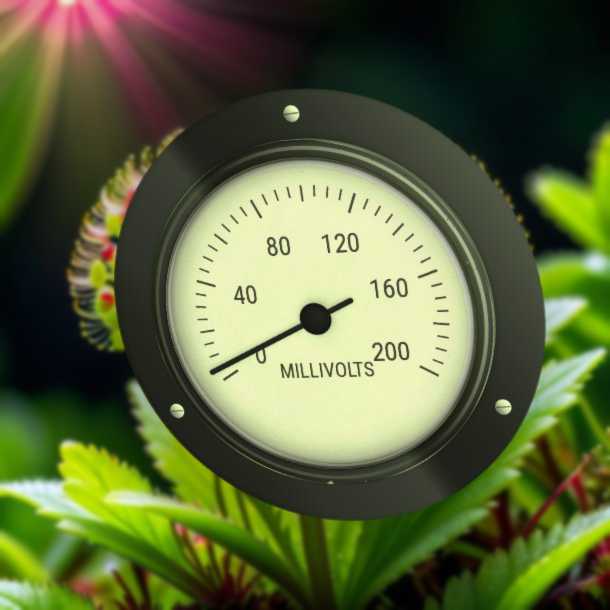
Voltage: 5 mV
